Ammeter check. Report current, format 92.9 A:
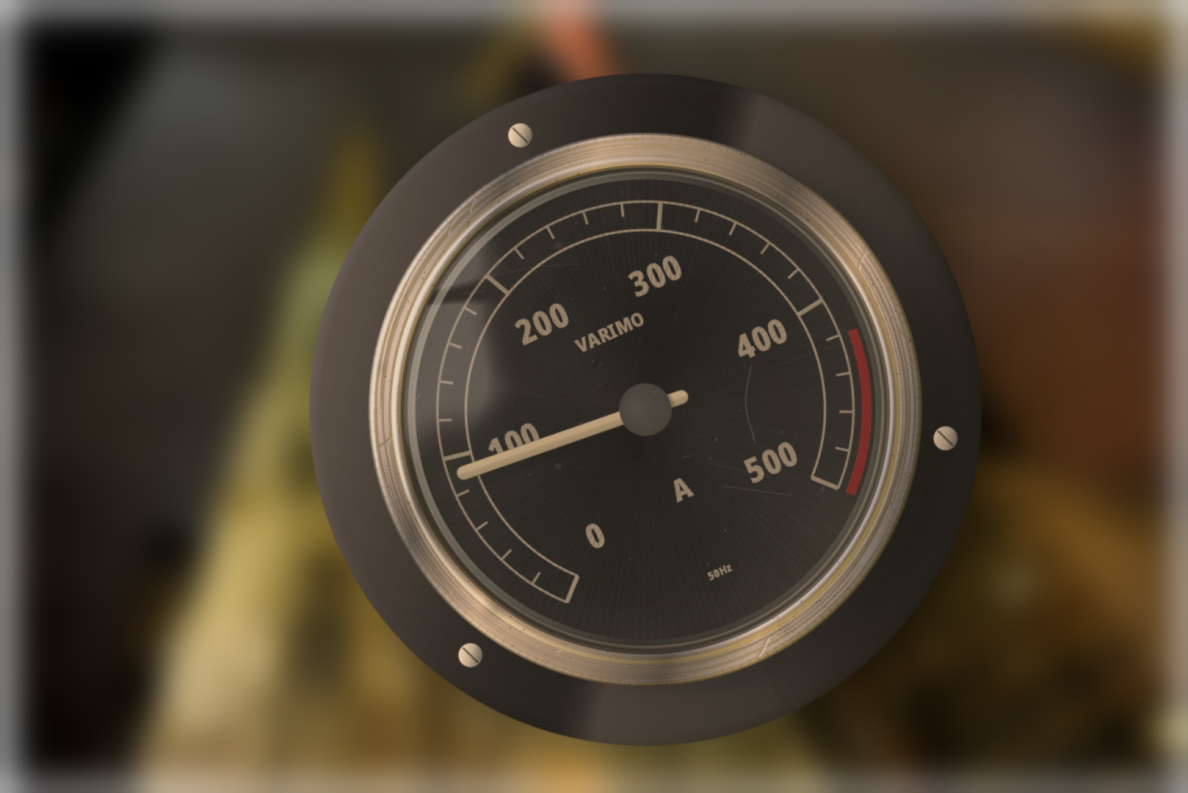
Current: 90 A
